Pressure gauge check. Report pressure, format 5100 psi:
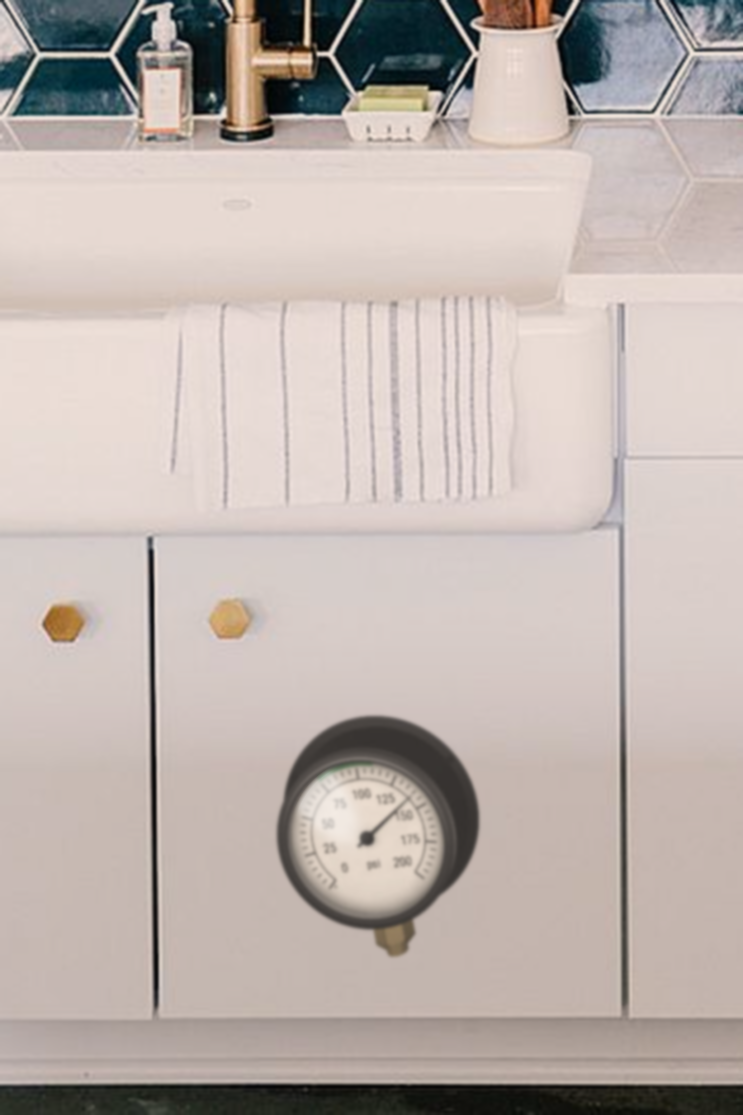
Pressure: 140 psi
